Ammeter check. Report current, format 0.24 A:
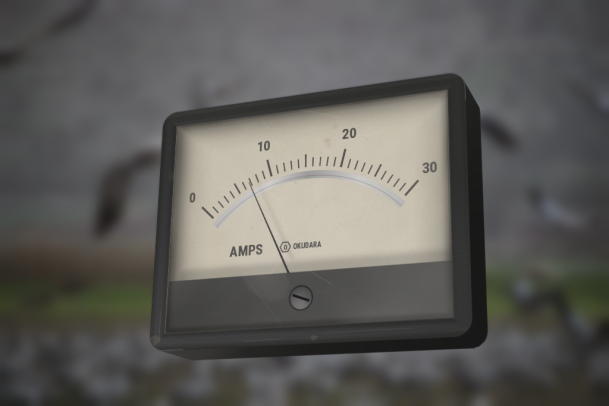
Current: 7 A
